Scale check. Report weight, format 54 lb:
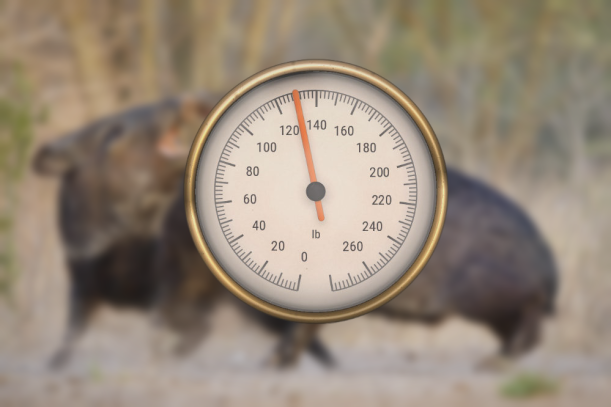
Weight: 130 lb
